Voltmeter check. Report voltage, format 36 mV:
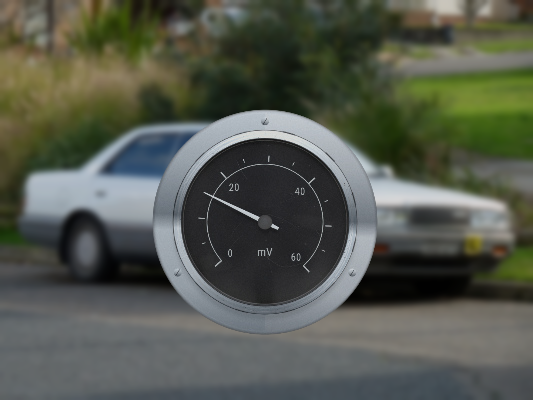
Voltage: 15 mV
